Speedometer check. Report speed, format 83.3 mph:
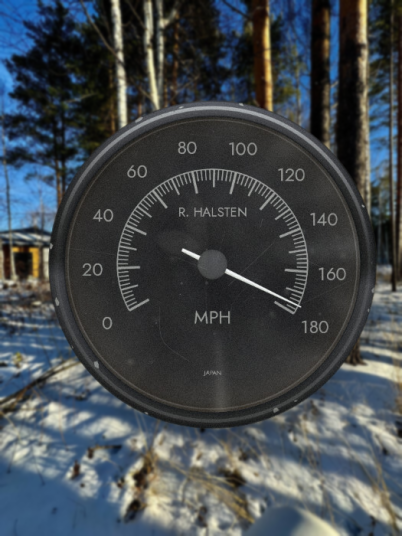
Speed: 176 mph
